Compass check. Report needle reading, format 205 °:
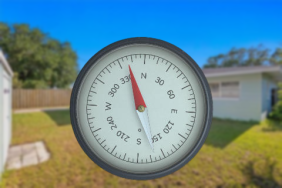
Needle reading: 340 °
